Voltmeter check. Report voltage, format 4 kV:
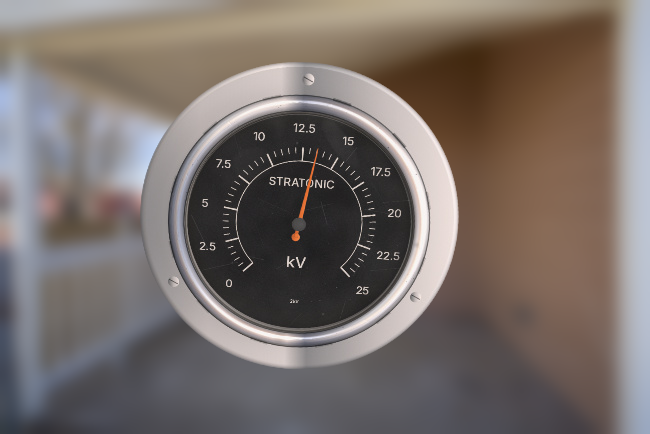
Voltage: 13.5 kV
